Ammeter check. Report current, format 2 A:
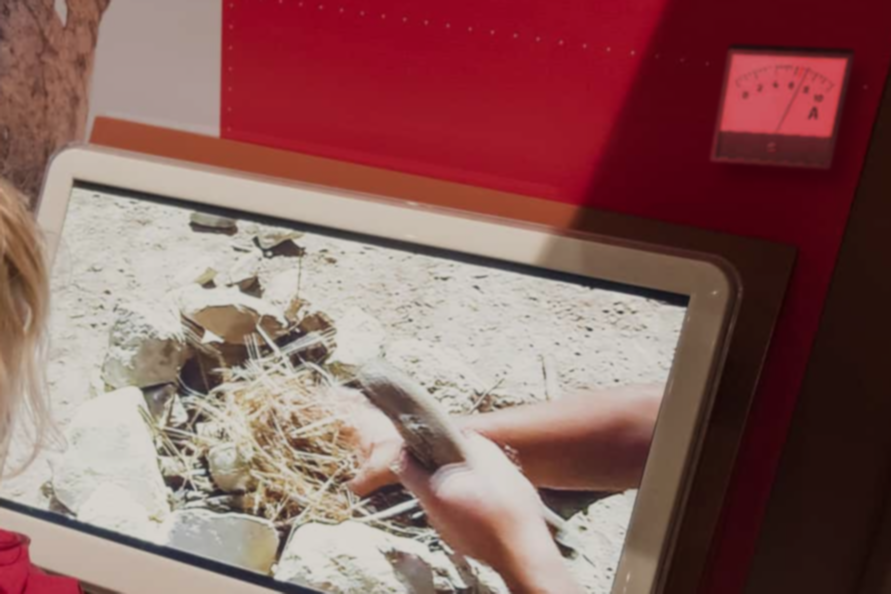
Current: 7 A
